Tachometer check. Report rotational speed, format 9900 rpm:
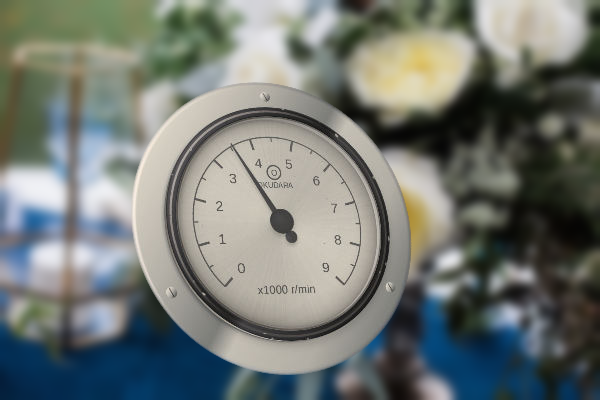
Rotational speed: 3500 rpm
